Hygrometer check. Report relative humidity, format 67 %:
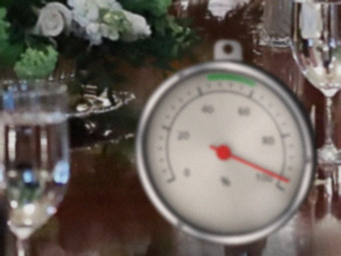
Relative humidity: 96 %
